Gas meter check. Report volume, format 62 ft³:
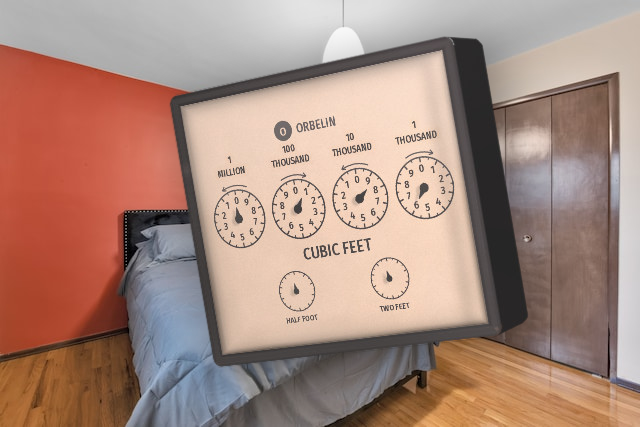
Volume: 8600 ft³
